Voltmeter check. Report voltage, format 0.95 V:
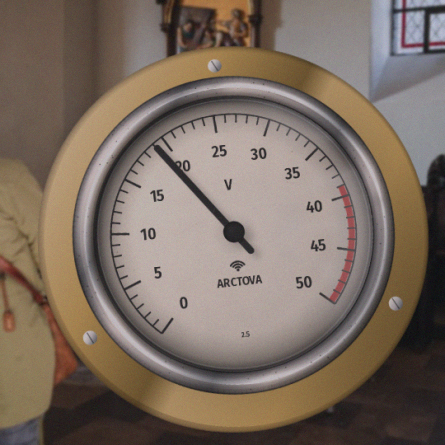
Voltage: 19 V
